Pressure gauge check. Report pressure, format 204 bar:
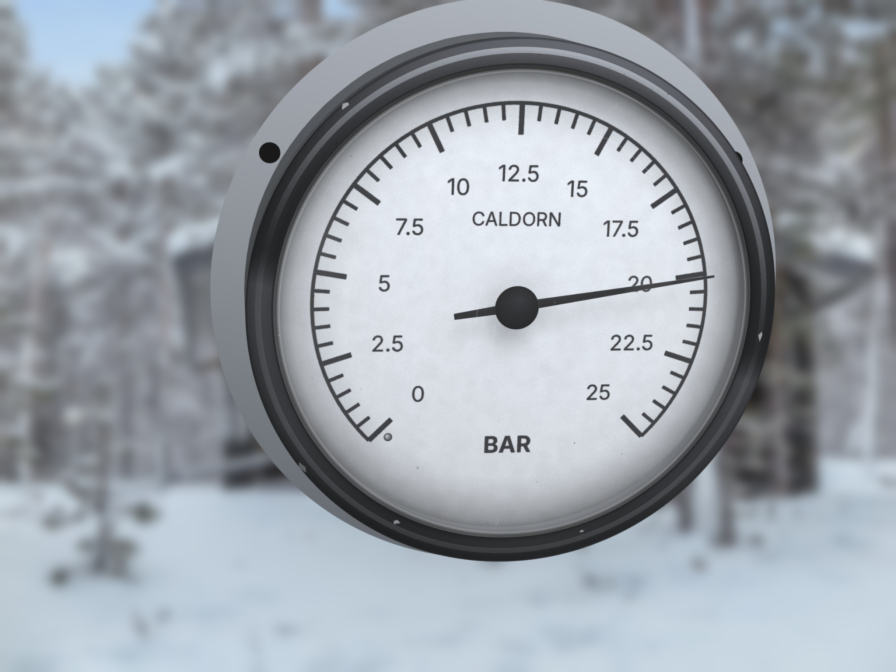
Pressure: 20 bar
